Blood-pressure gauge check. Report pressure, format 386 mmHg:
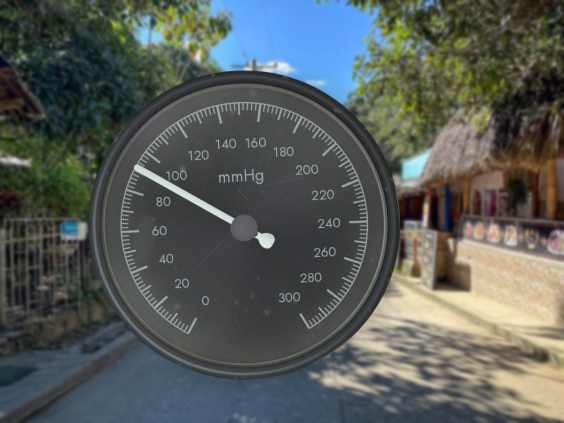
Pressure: 92 mmHg
